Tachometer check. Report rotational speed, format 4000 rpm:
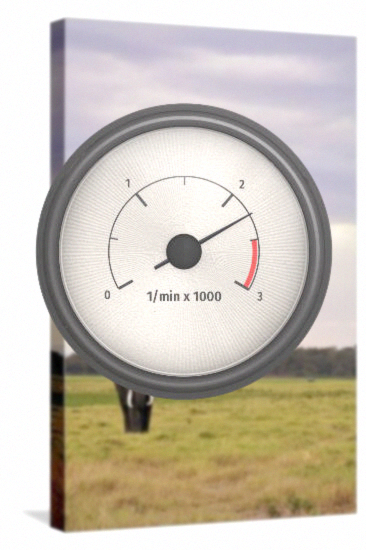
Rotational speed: 2250 rpm
